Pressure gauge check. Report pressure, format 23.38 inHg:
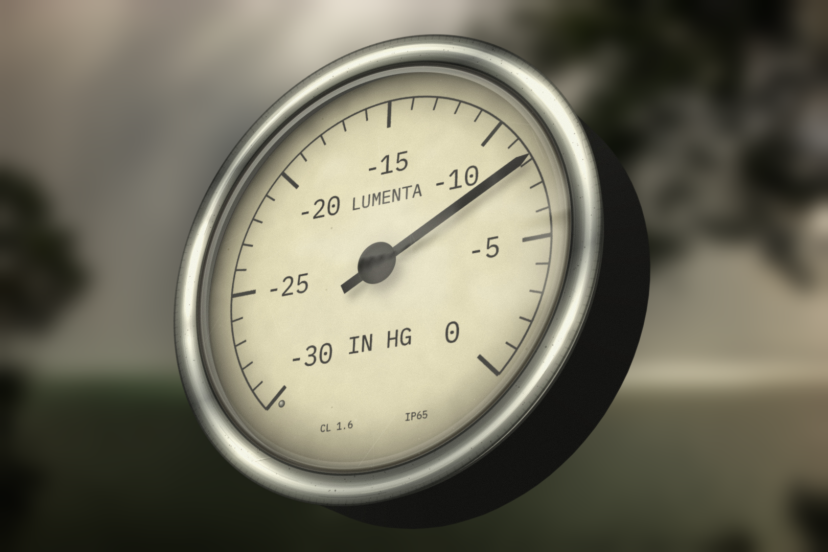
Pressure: -8 inHg
